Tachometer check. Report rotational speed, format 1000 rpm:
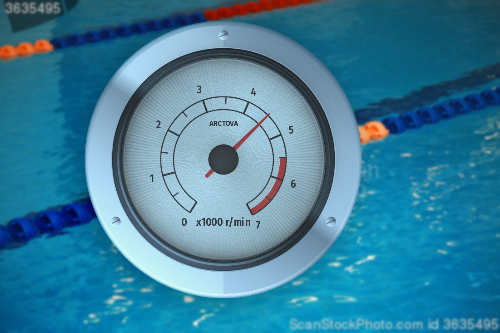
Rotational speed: 4500 rpm
